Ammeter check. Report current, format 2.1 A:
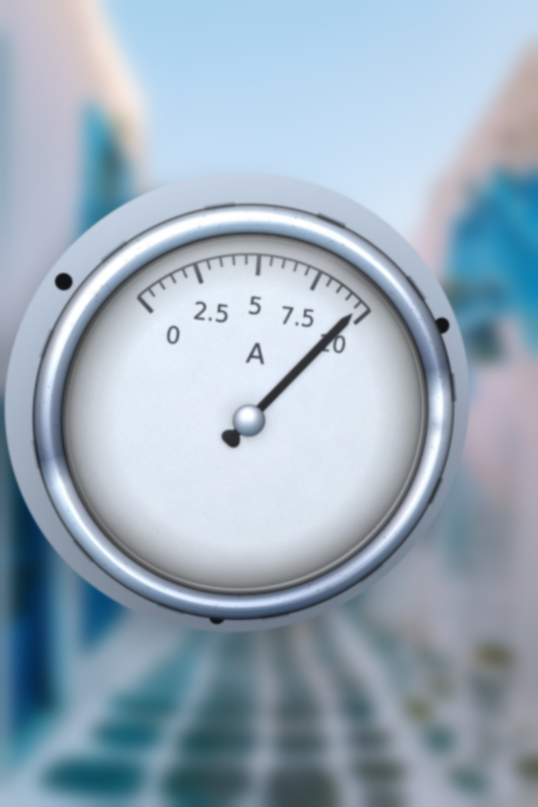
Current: 9.5 A
